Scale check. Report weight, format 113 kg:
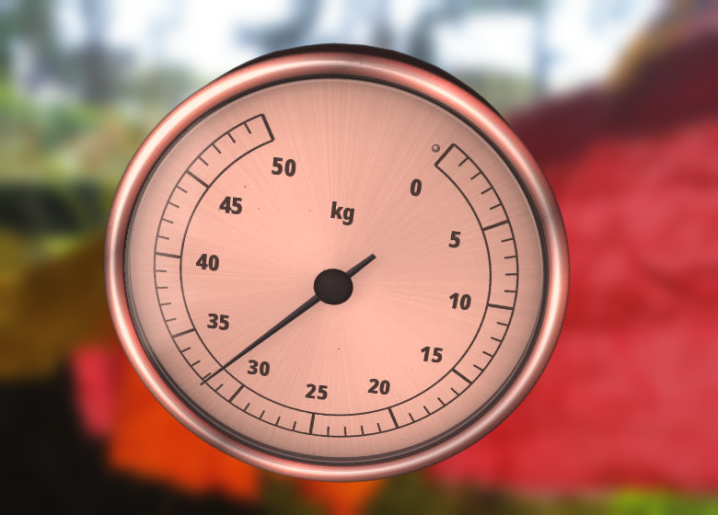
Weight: 32 kg
